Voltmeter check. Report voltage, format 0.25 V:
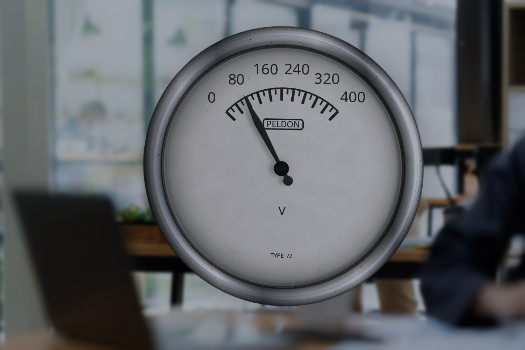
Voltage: 80 V
